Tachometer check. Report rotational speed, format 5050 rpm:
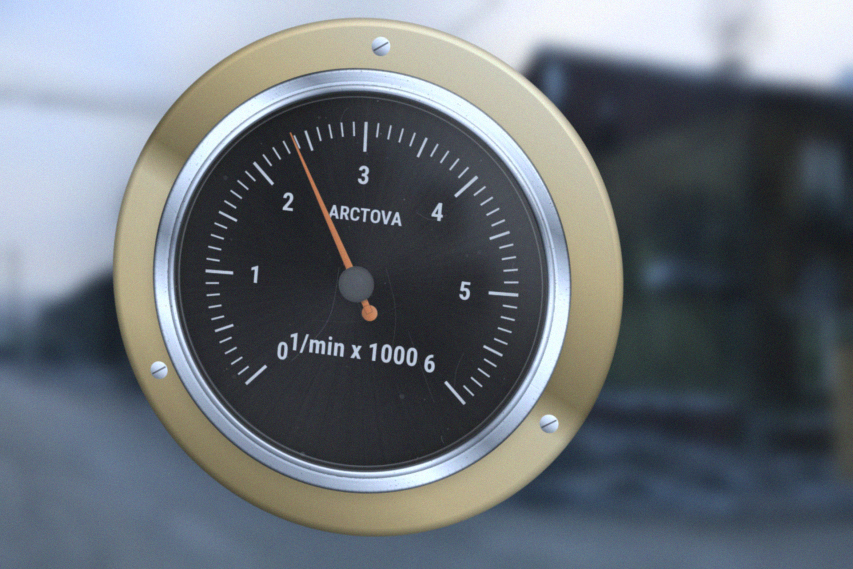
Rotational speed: 2400 rpm
